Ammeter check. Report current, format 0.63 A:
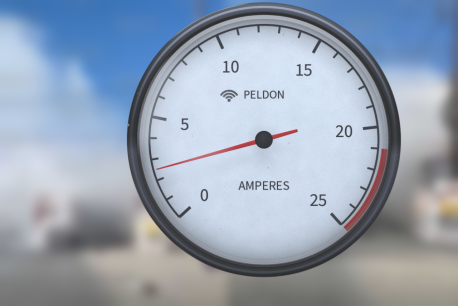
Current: 2.5 A
